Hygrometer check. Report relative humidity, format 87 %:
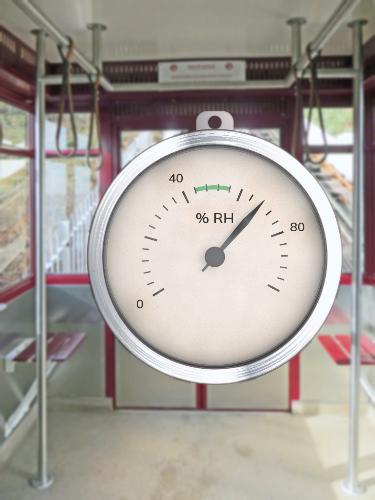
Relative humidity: 68 %
